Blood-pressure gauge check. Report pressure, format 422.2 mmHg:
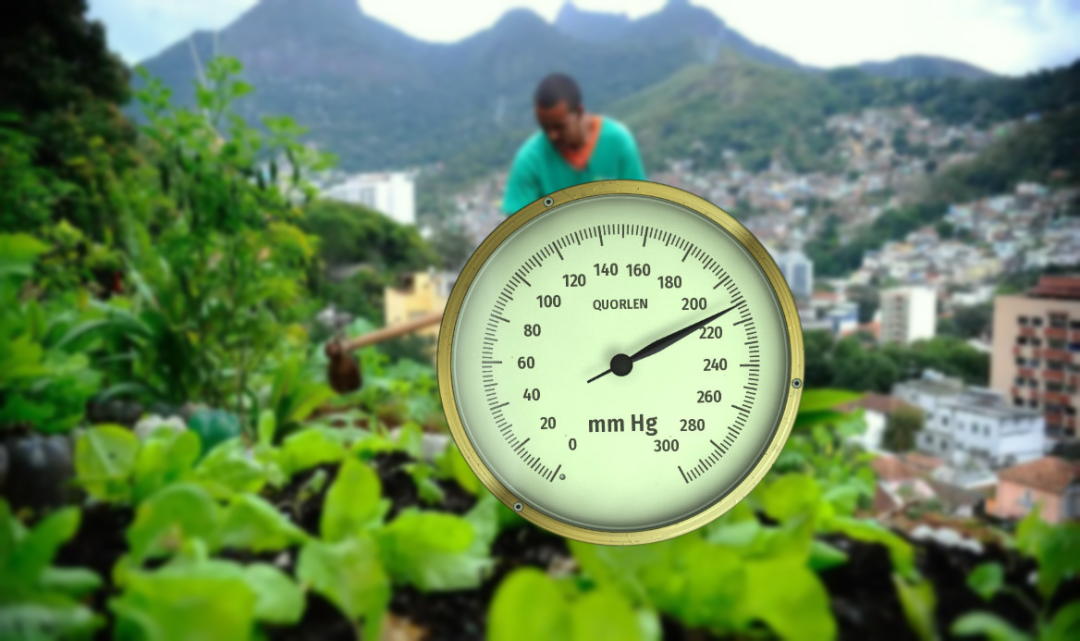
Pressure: 212 mmHg
